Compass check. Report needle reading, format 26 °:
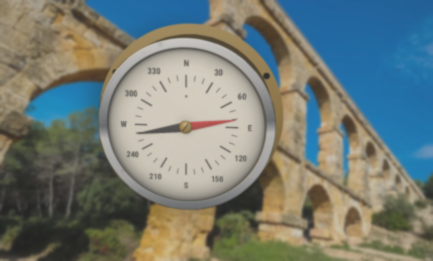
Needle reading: 80 °
